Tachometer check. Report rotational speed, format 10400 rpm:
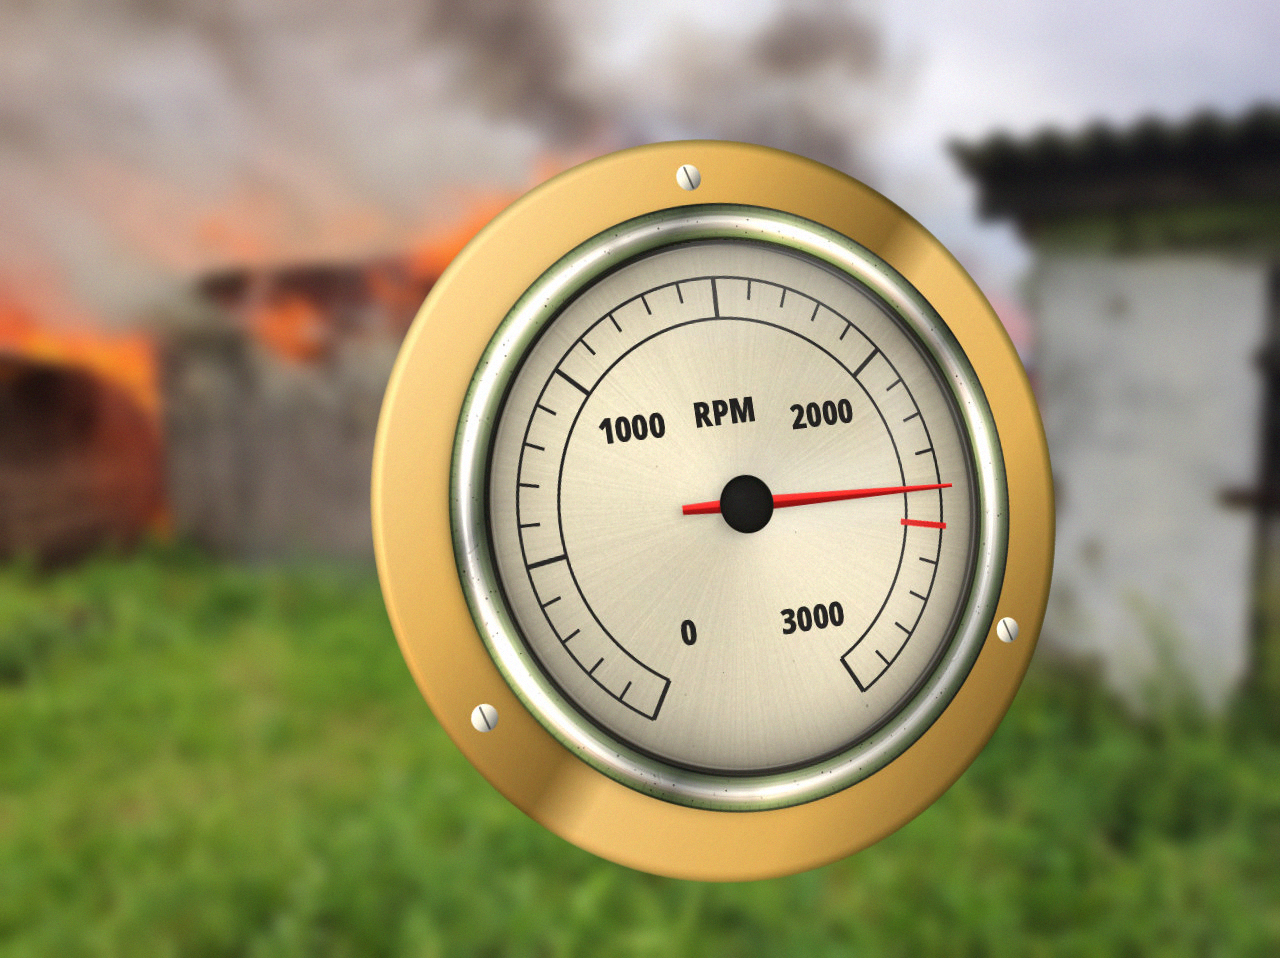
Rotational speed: 2400 rpm
